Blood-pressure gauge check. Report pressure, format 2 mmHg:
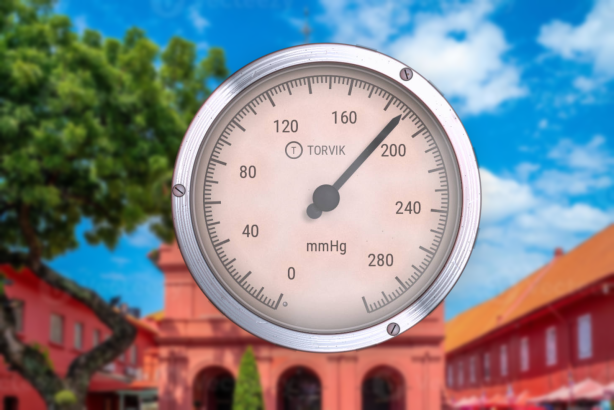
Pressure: 188 mmHg
